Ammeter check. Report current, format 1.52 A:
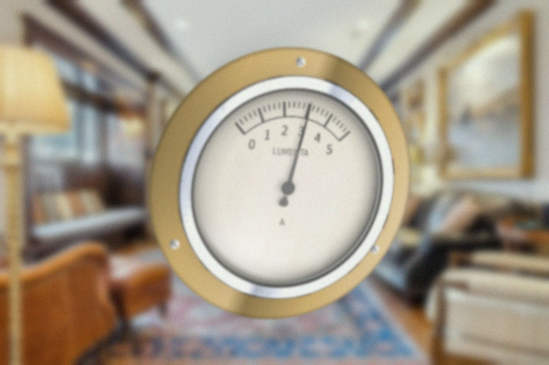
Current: 3 A
